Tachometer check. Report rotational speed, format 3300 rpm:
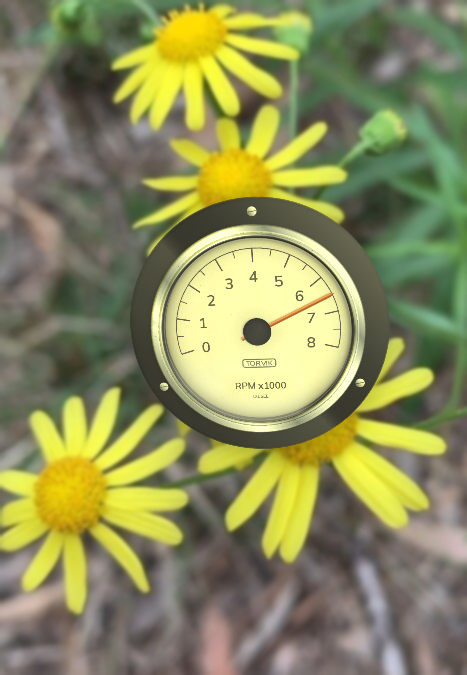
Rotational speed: 6500 rpm
